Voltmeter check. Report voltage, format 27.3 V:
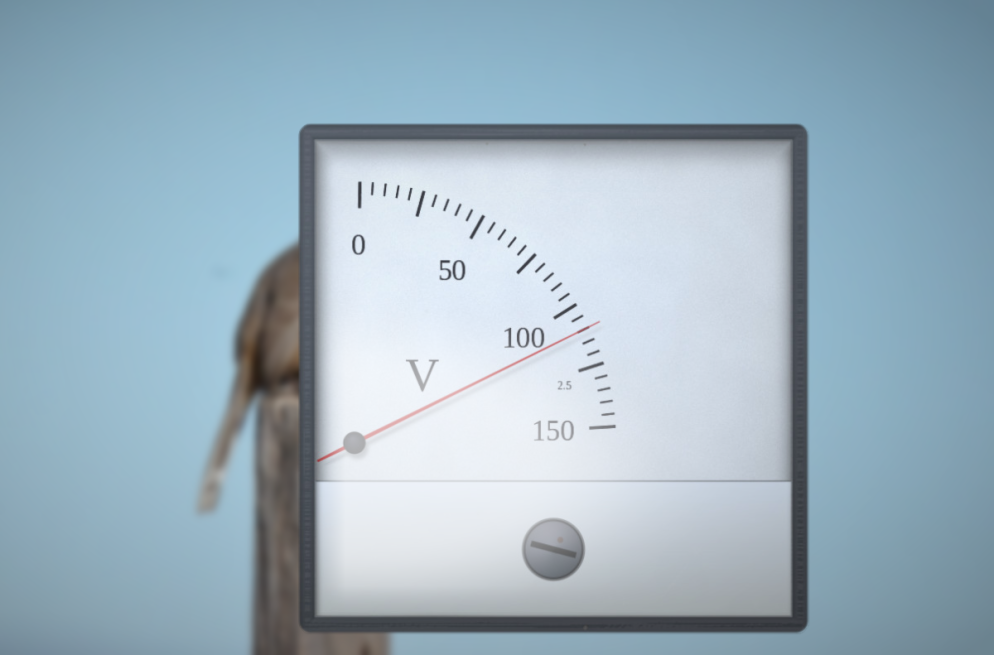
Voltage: 110 V
